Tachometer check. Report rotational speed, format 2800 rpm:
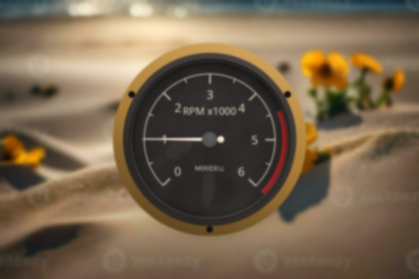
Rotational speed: 1000 rpm
